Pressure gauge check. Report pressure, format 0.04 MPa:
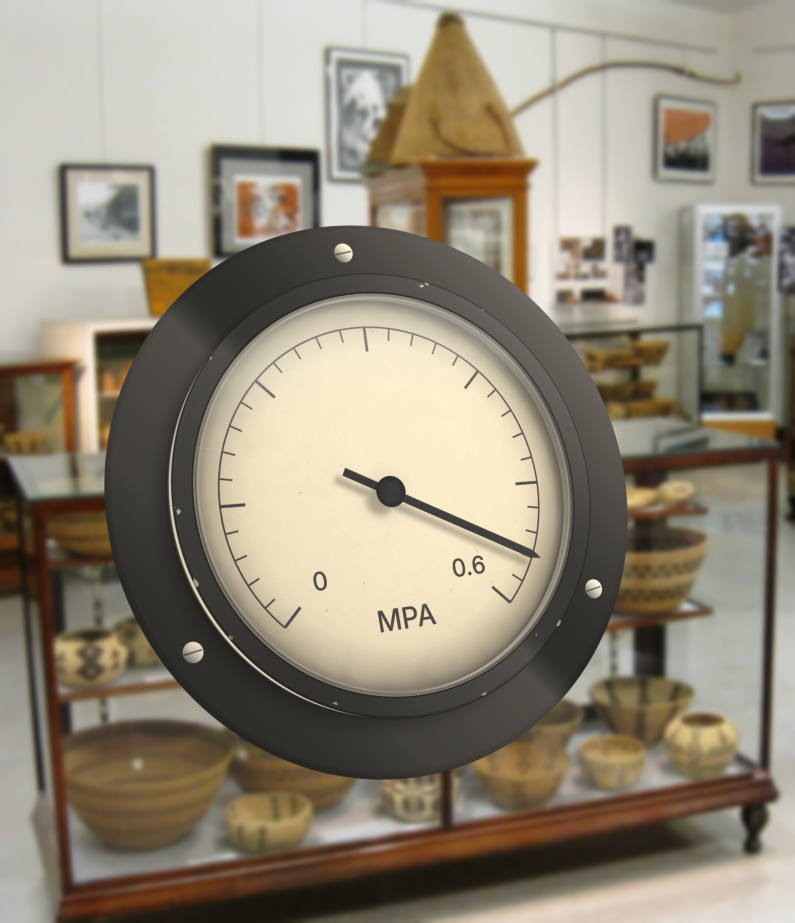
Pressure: 0.56 MPa
